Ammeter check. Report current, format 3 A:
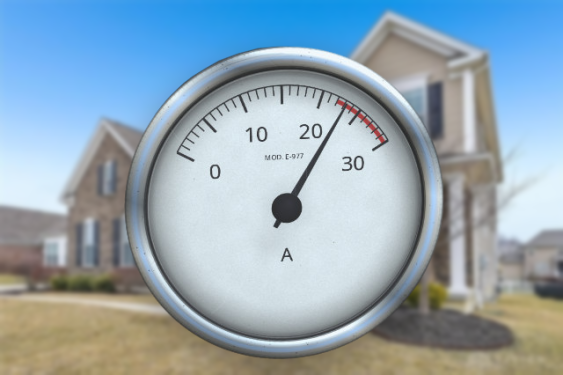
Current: 23 A
